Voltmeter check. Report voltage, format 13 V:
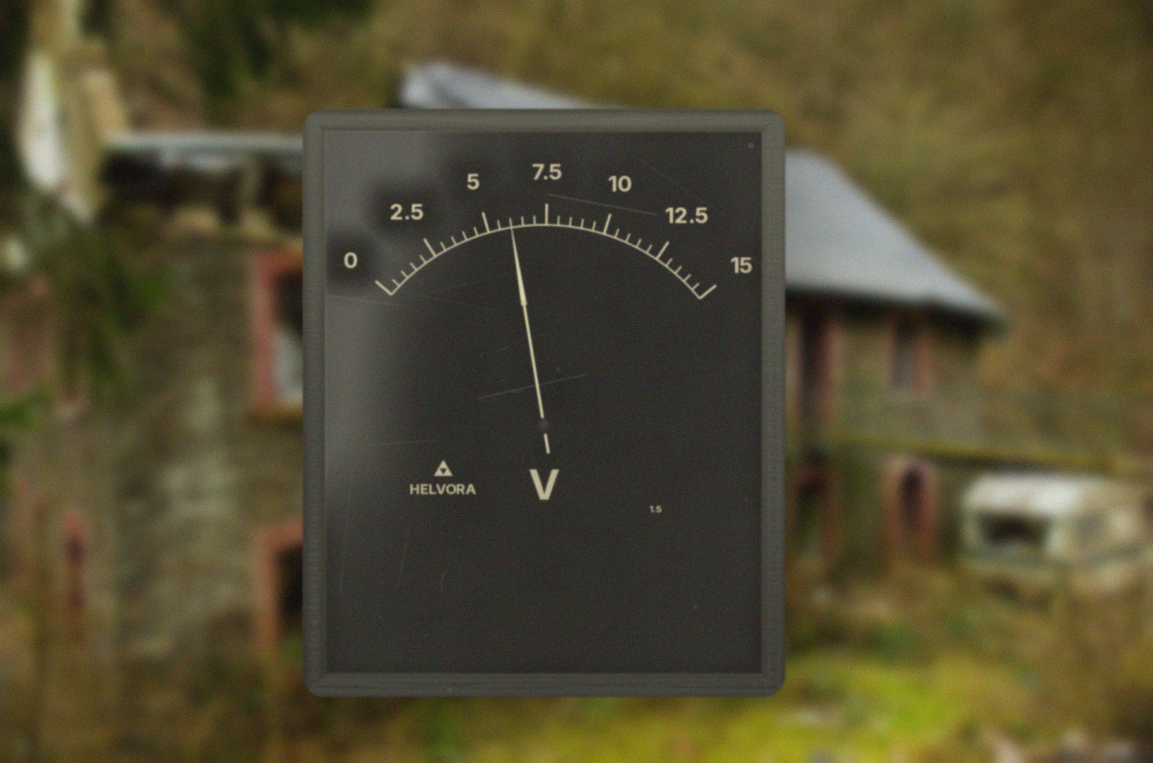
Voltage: 6 V
